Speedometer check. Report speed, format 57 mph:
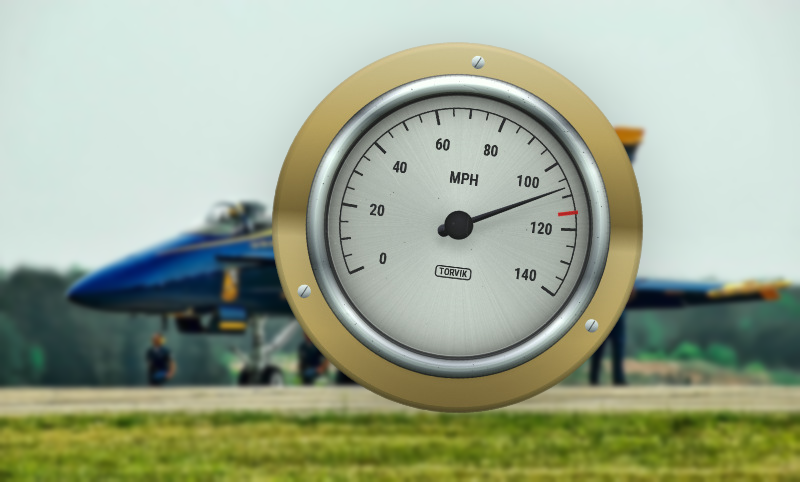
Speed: 107.5 mph
